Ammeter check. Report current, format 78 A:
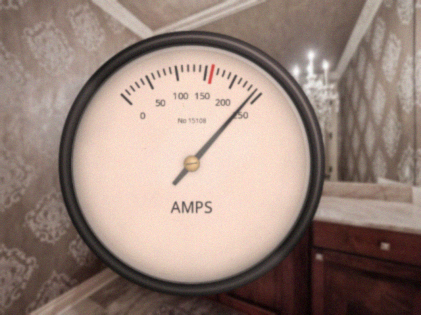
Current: 240 A
